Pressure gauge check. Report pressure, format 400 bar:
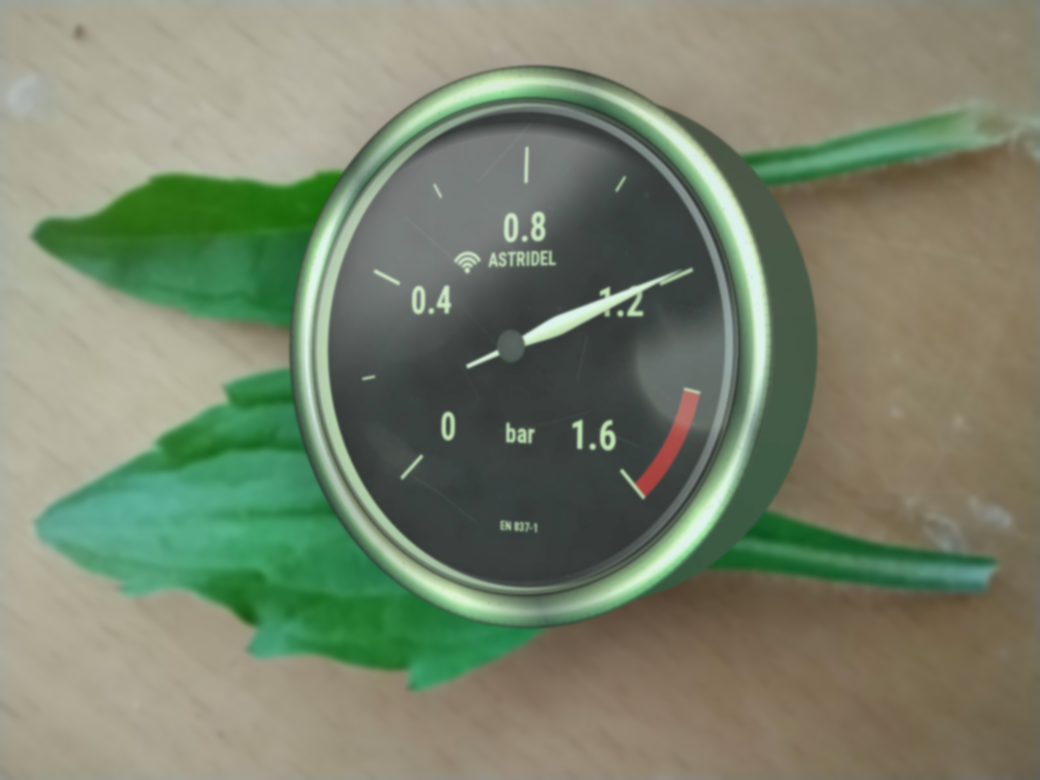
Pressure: 1.2 bar
